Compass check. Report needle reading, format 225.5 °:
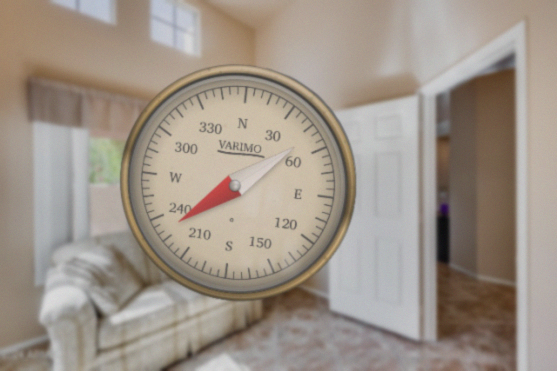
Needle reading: 230 °
